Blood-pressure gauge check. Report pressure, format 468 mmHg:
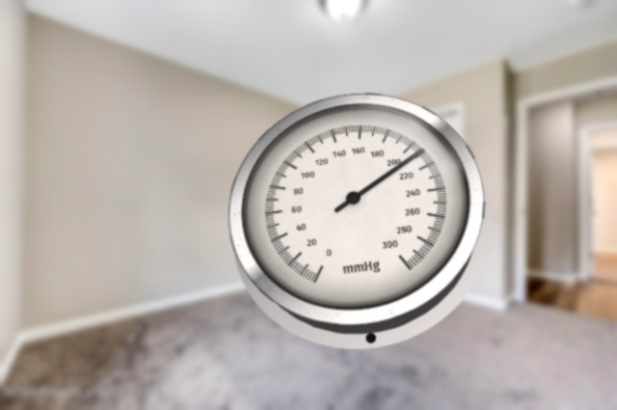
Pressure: 210 mmHg
